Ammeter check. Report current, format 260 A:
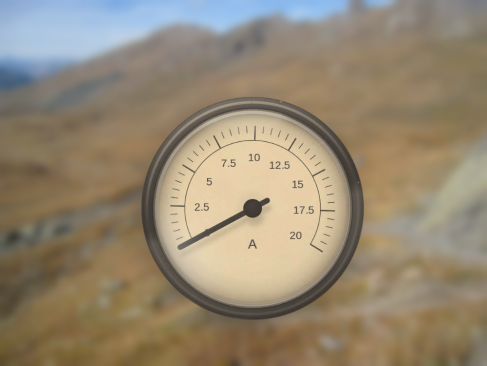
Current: 0 A
